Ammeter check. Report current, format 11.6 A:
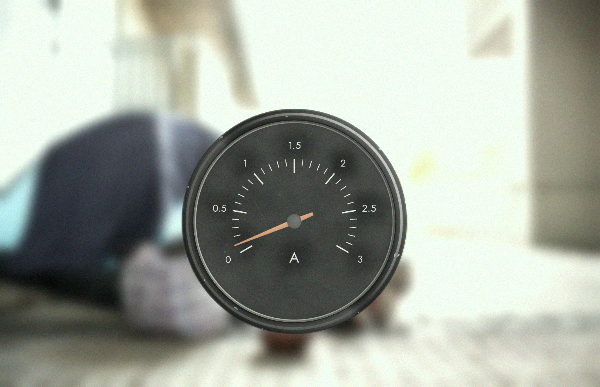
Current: 0.1 A
